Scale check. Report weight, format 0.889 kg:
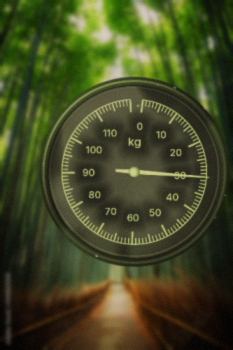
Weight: 30 kg
